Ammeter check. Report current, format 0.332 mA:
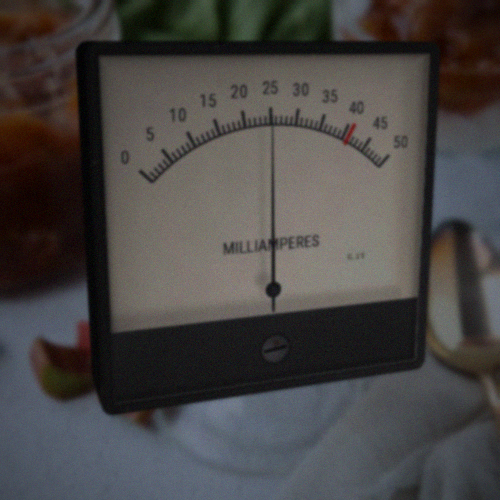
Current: 25 mA
